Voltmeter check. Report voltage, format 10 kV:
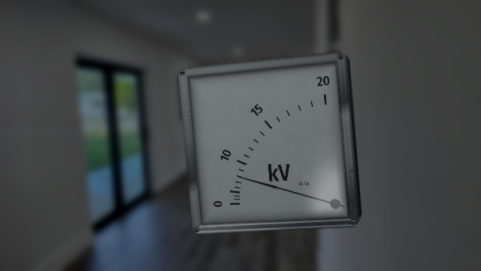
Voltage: 8 kV
